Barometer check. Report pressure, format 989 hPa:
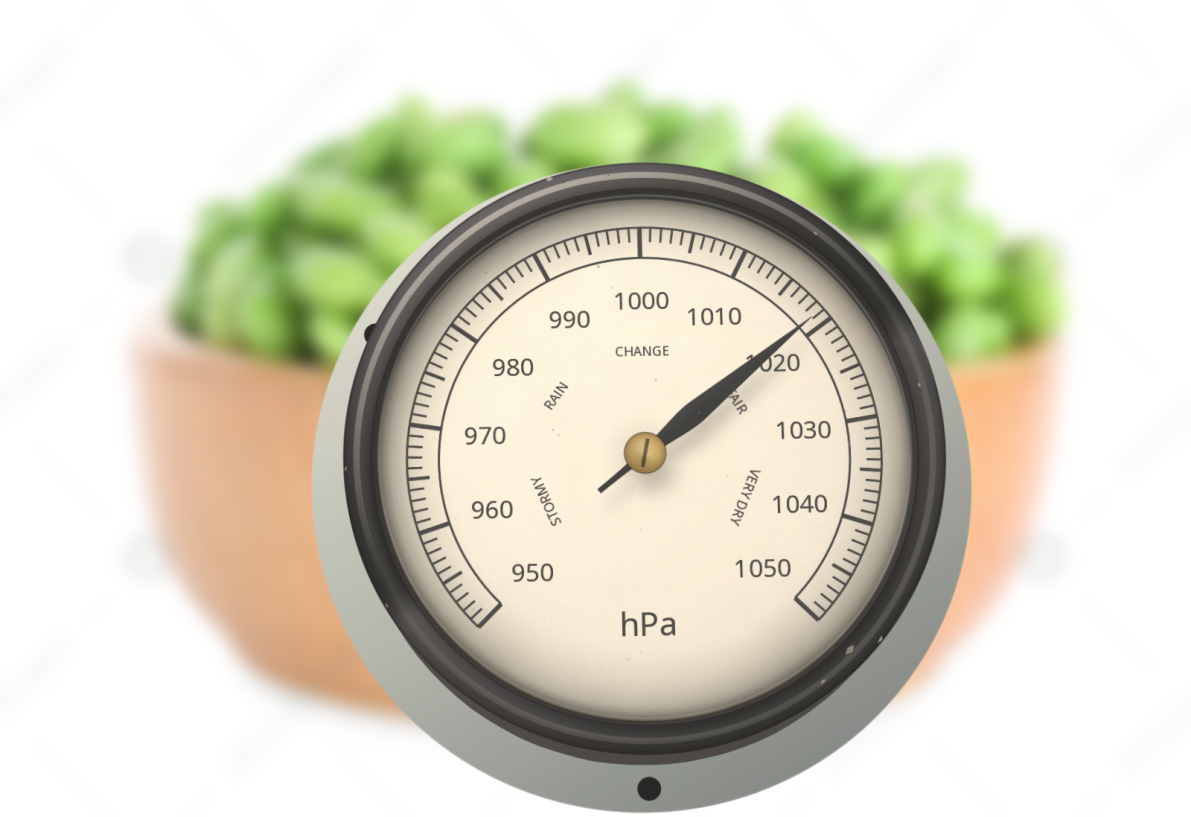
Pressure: 1019 hPa
